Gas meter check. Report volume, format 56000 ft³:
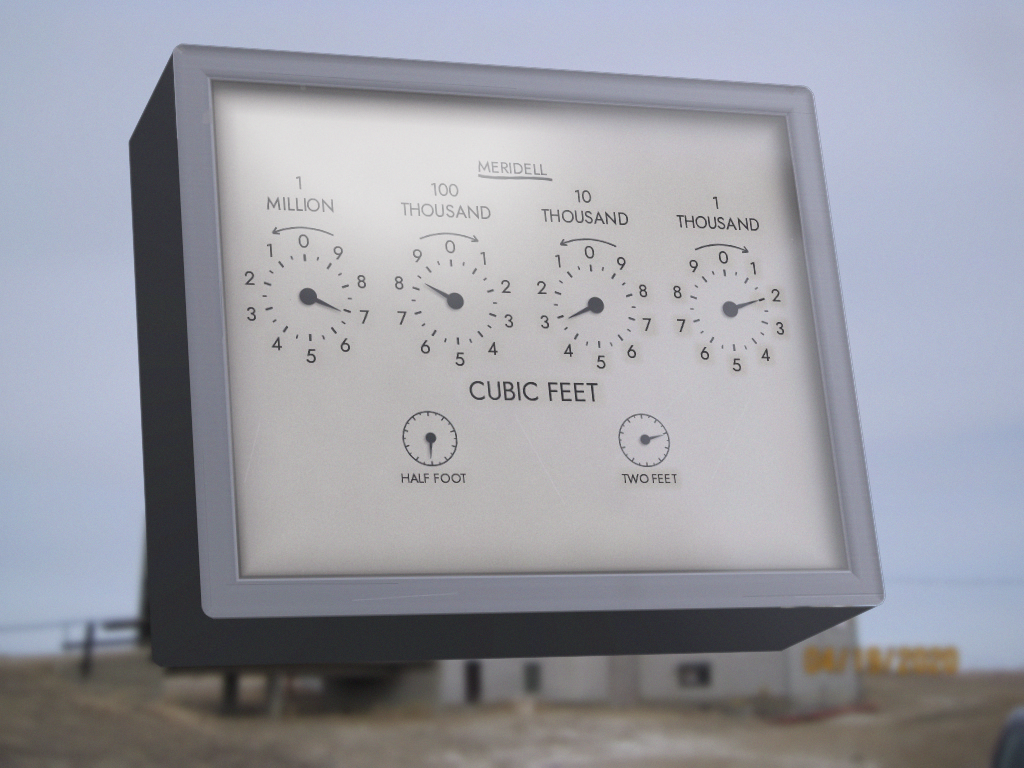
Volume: 683200 ft³
